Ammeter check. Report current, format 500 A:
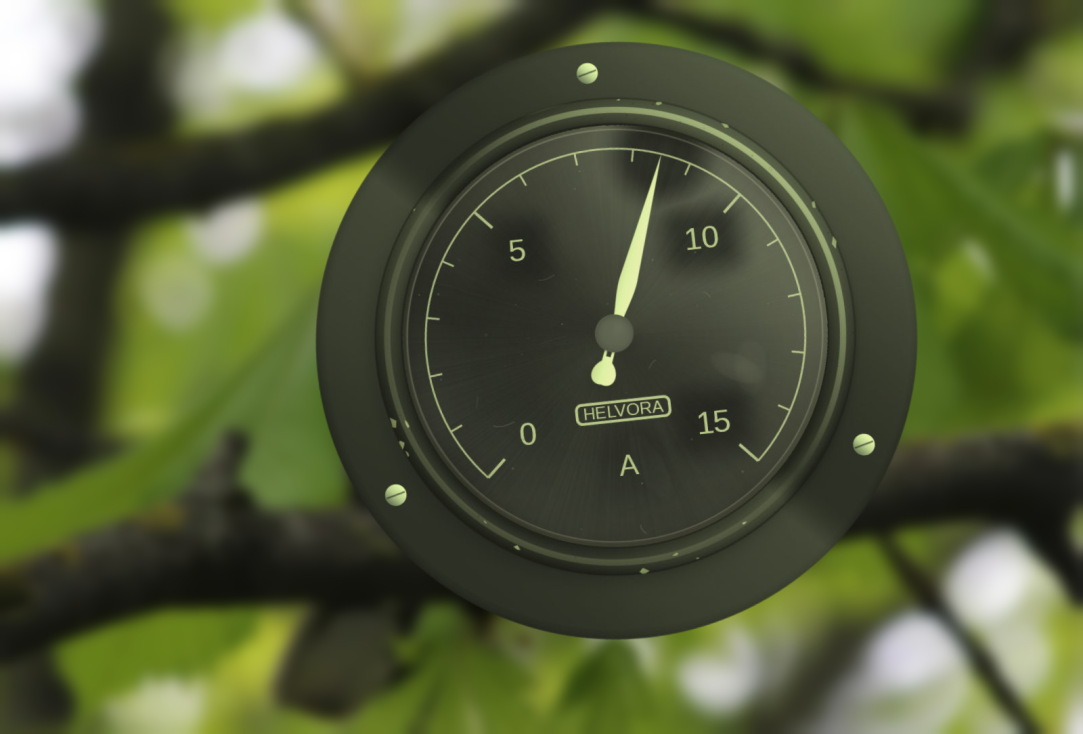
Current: 8.5 A
